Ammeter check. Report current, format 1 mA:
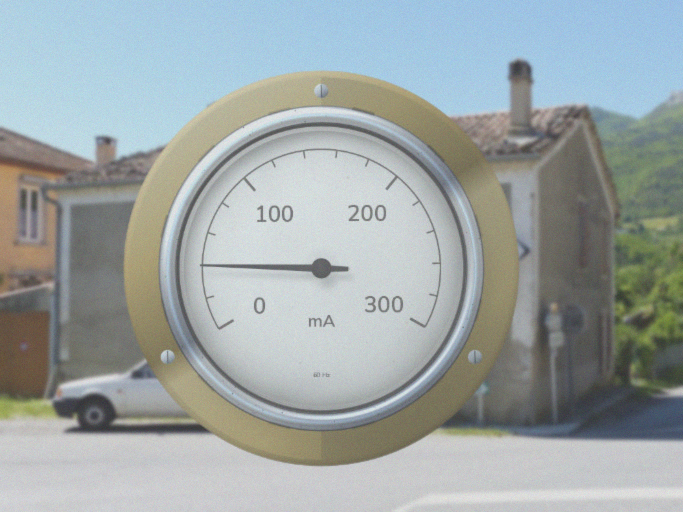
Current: 40 mA
